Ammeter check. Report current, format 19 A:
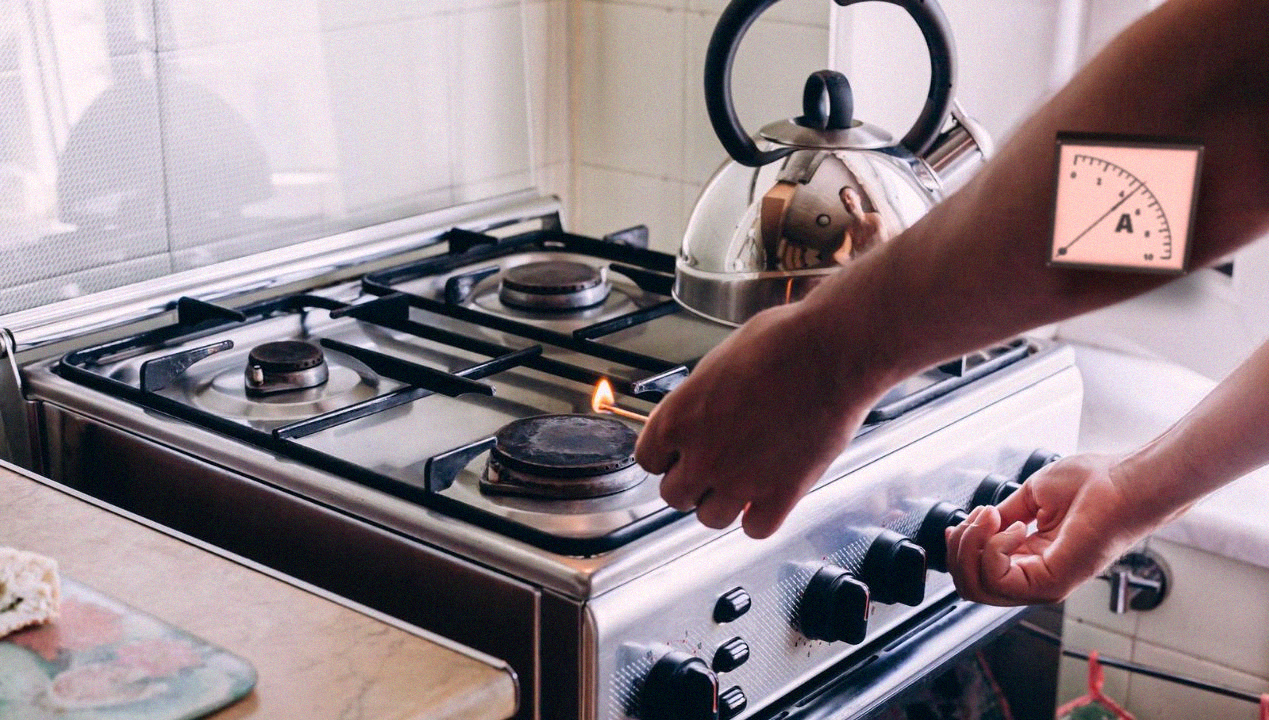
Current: 4.5 A
